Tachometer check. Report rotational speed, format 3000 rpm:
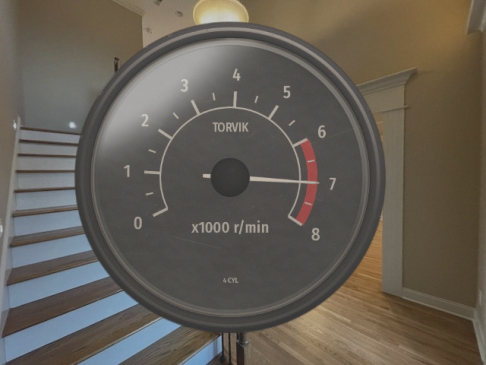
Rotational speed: 7000 rpm
